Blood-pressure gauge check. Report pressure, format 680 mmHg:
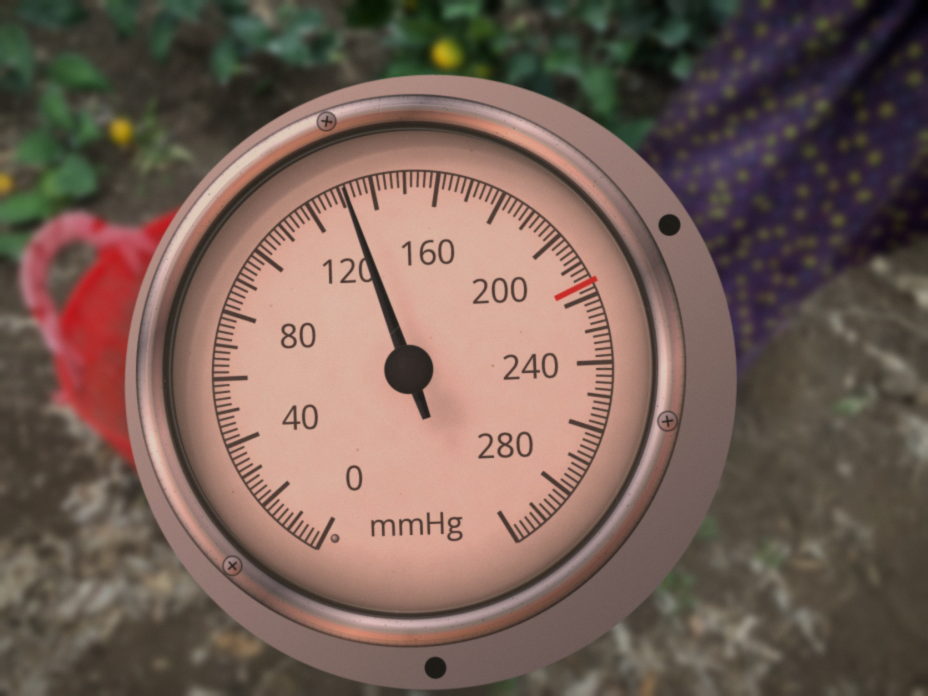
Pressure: 132 mmHg
